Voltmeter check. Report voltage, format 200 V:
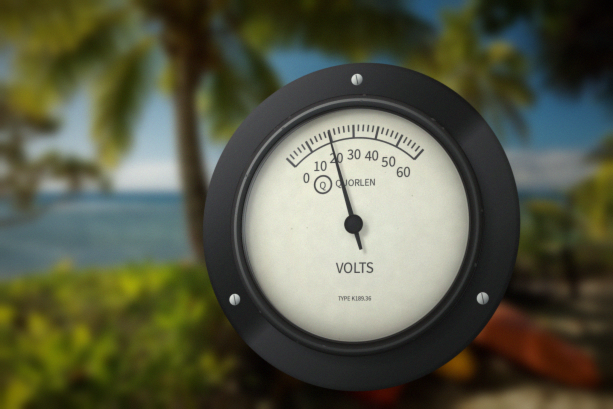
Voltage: 20 V
